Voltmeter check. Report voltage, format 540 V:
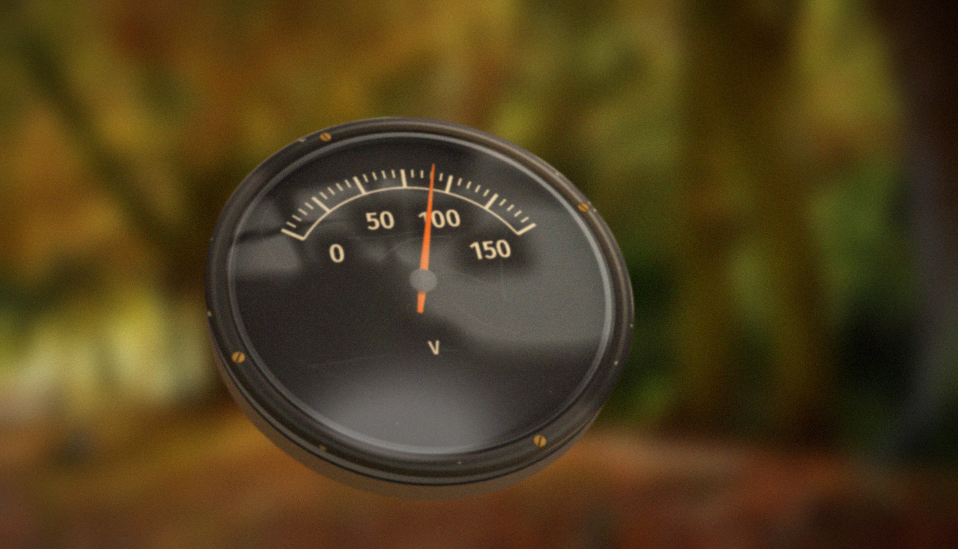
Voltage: 90 V
